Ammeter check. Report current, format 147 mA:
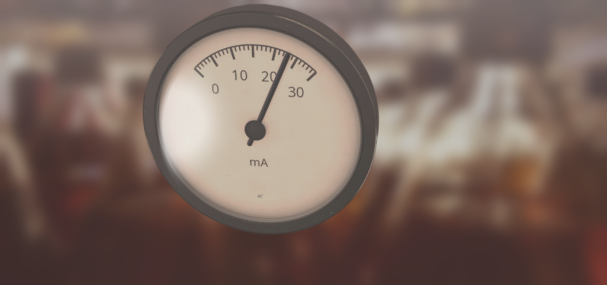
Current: 23 mA
